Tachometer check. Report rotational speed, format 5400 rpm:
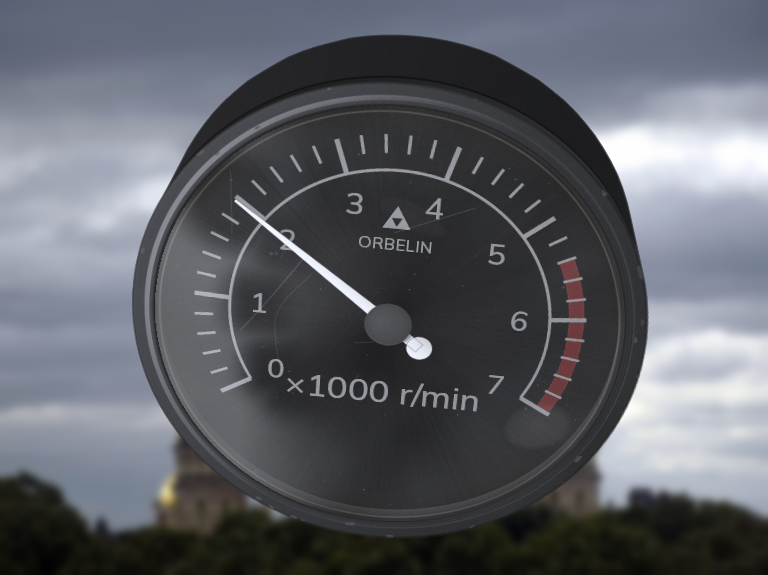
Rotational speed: 2000 rpm
